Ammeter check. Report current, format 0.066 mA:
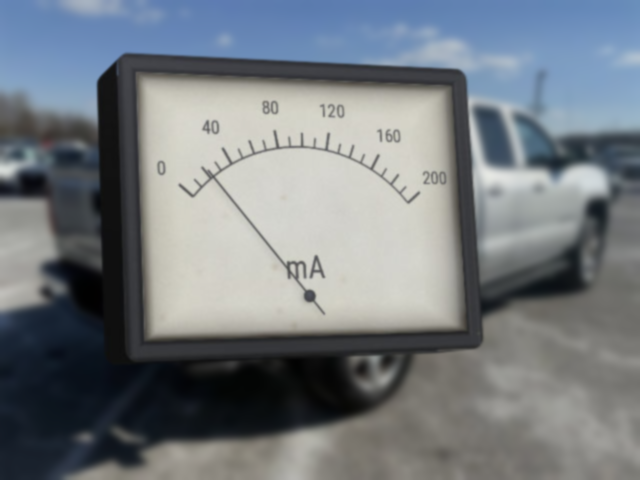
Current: 20 mA
